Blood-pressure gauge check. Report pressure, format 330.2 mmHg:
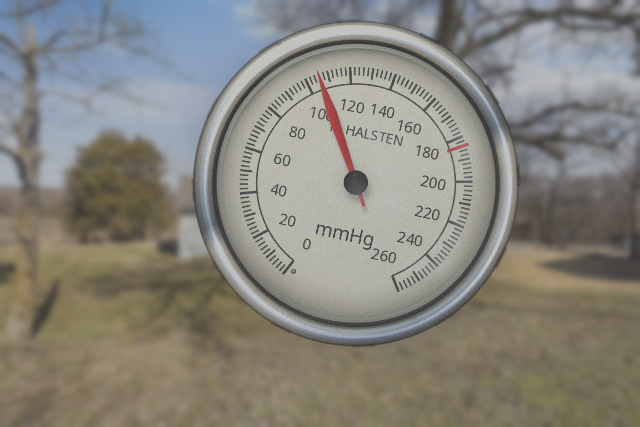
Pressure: 106 mmHg
